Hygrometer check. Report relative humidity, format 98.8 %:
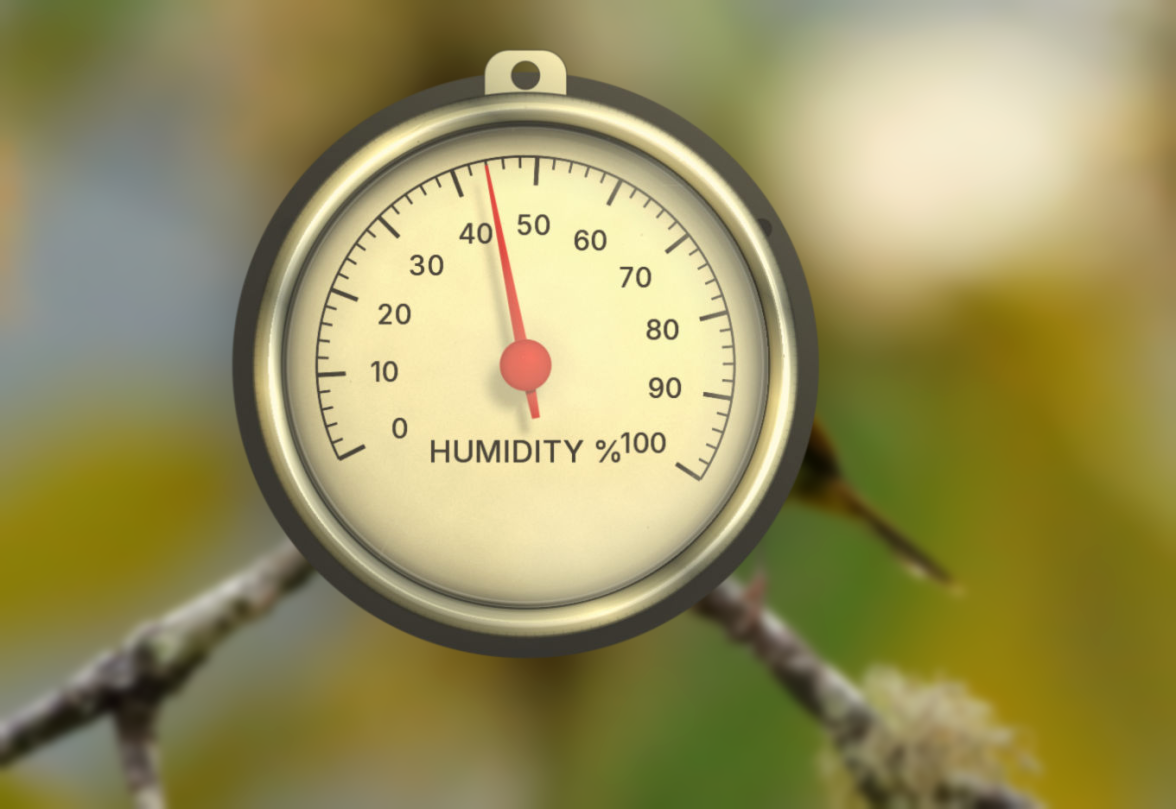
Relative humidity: 44 %
